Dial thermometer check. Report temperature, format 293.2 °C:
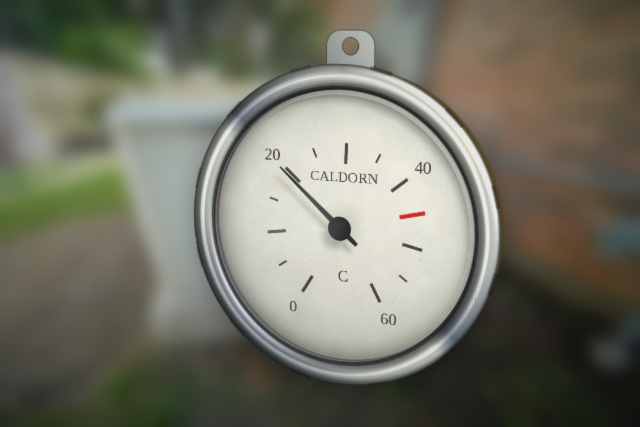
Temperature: 20 °C
